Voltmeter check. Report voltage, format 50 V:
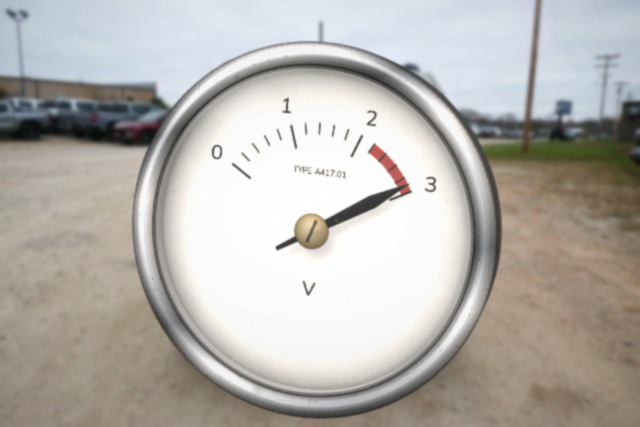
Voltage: 2.9 V
